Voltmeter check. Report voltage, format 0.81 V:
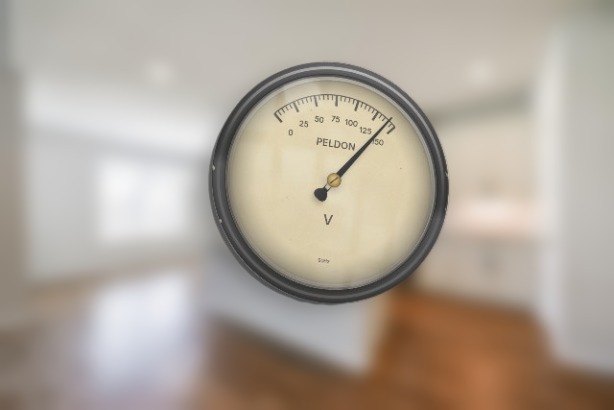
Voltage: 140 V
